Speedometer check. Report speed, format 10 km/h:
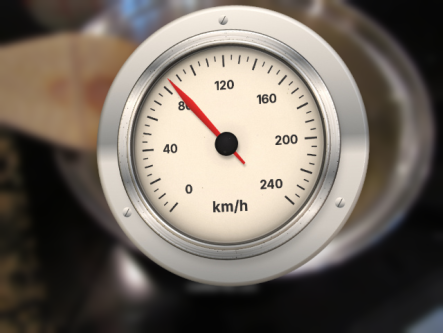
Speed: 85 km/h
